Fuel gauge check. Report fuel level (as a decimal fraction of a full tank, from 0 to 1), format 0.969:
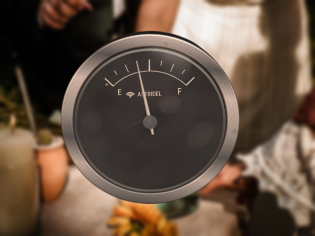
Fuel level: 0.375
